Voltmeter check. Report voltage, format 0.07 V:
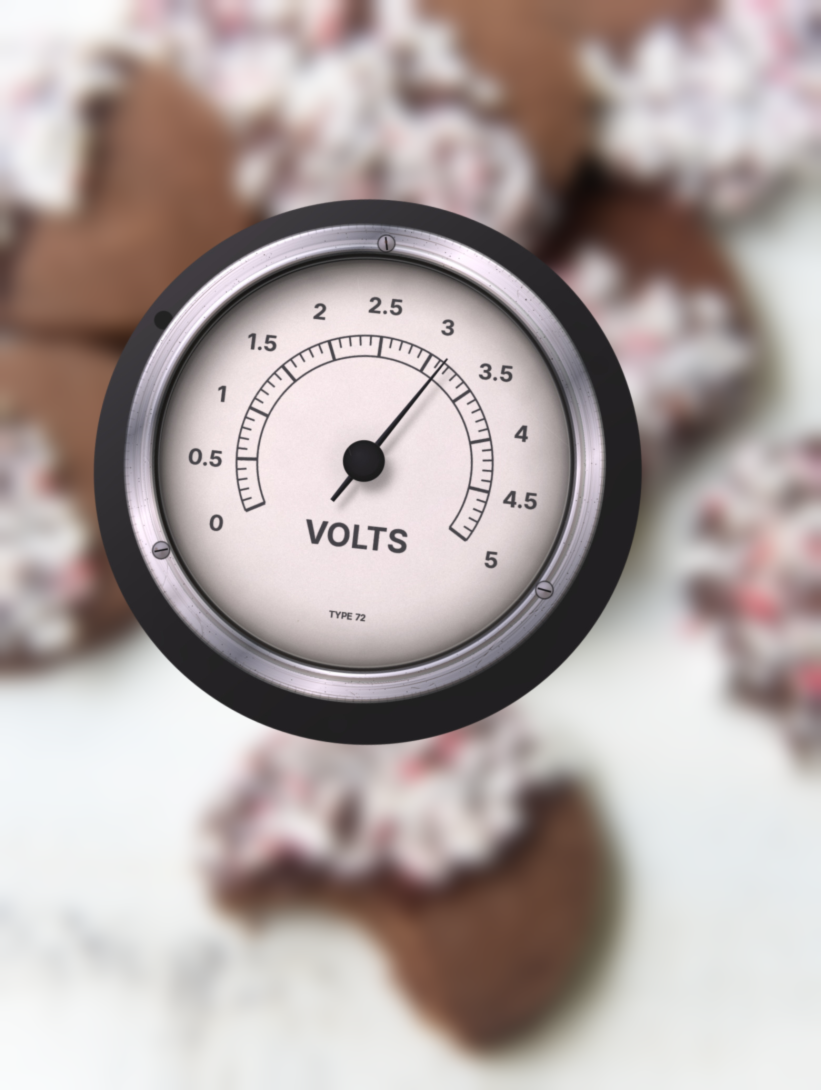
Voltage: 3.15 V
